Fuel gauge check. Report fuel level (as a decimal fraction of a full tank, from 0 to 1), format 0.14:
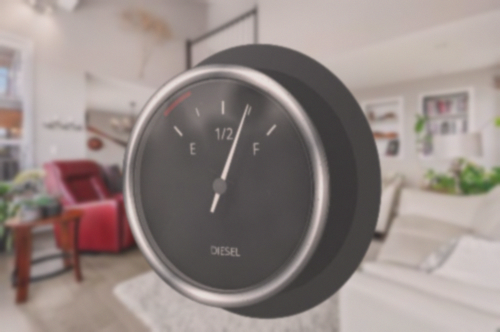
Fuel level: 0.75
